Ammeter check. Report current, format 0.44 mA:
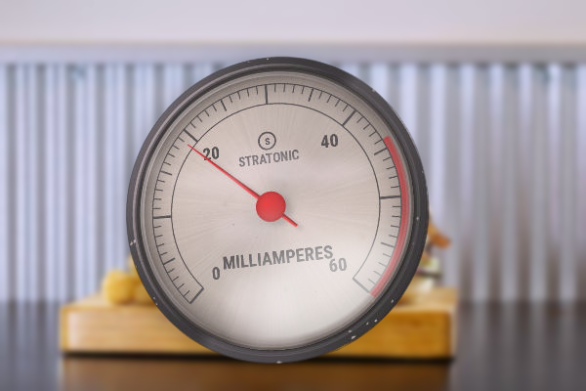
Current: 19 mA
